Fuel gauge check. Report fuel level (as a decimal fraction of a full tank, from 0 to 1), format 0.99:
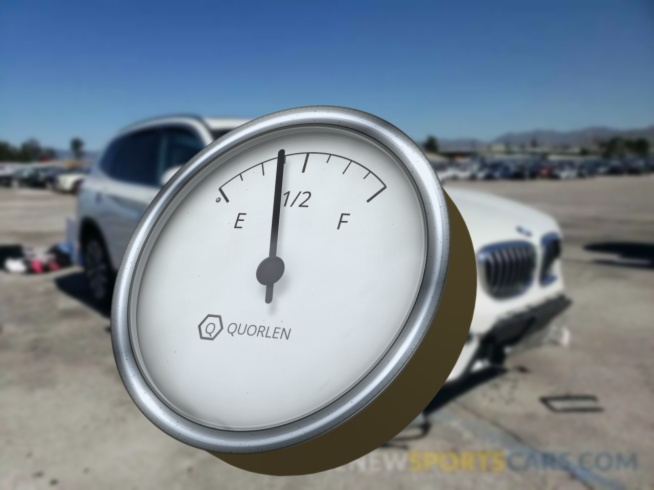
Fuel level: 0.375
